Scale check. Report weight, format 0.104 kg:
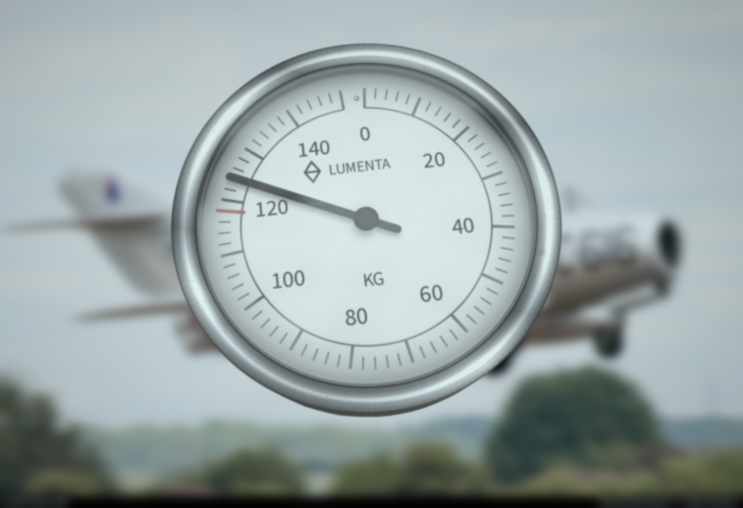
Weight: 124 kg
